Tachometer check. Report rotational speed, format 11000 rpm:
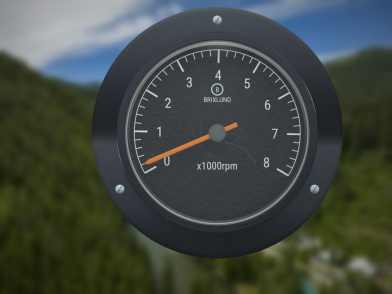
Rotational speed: 200 rpm
